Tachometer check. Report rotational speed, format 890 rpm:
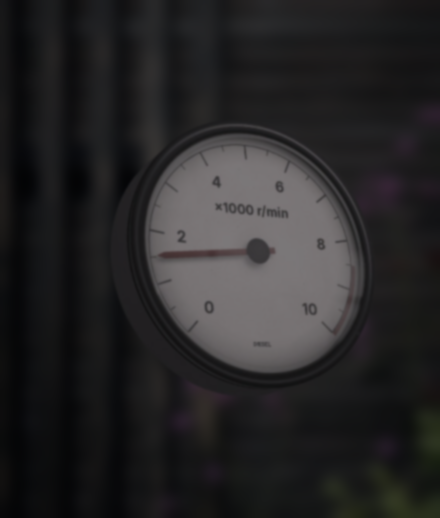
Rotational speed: 1500 rpm
